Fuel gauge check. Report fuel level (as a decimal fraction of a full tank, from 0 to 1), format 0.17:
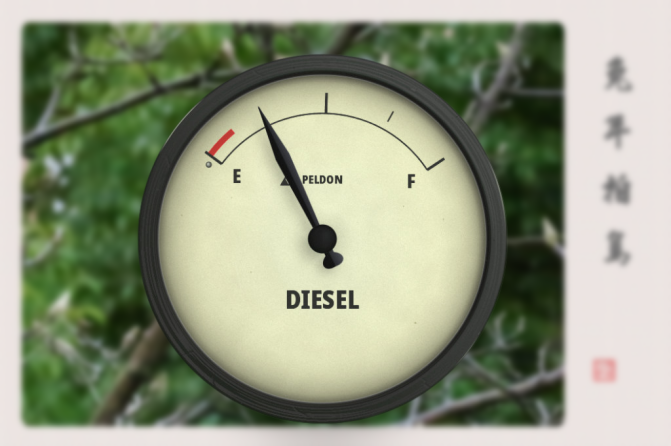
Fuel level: 0.25
